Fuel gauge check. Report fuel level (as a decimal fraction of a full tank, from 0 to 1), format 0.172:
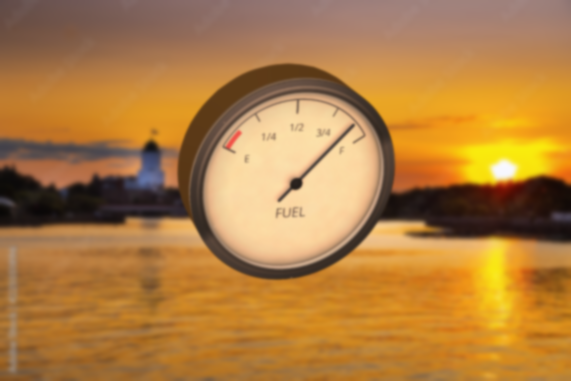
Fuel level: 0.875
